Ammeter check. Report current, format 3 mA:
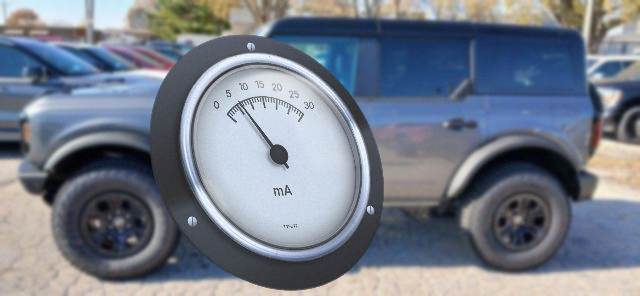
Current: 5 mA
